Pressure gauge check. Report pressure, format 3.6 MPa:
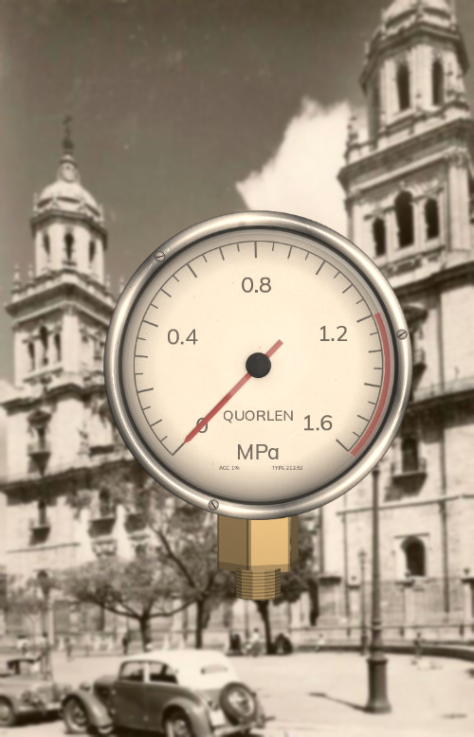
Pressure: 0 MPa
